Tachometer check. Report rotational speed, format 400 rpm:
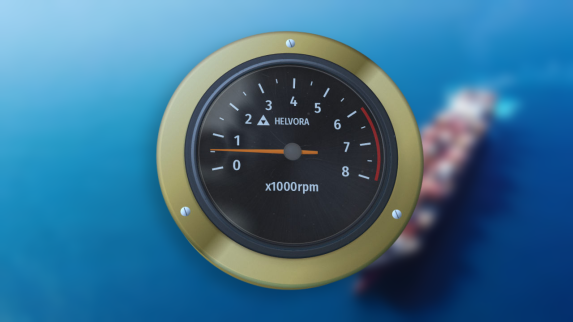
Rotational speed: 500 rpm
